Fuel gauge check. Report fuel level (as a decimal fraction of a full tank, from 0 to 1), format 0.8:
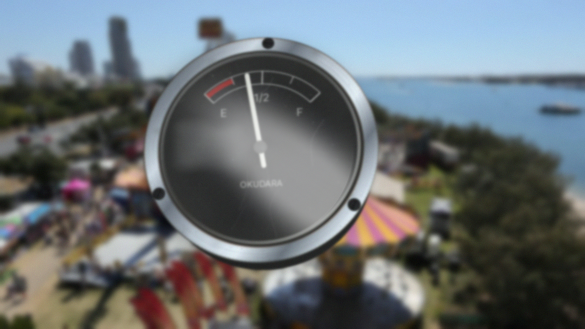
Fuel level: 0.375
